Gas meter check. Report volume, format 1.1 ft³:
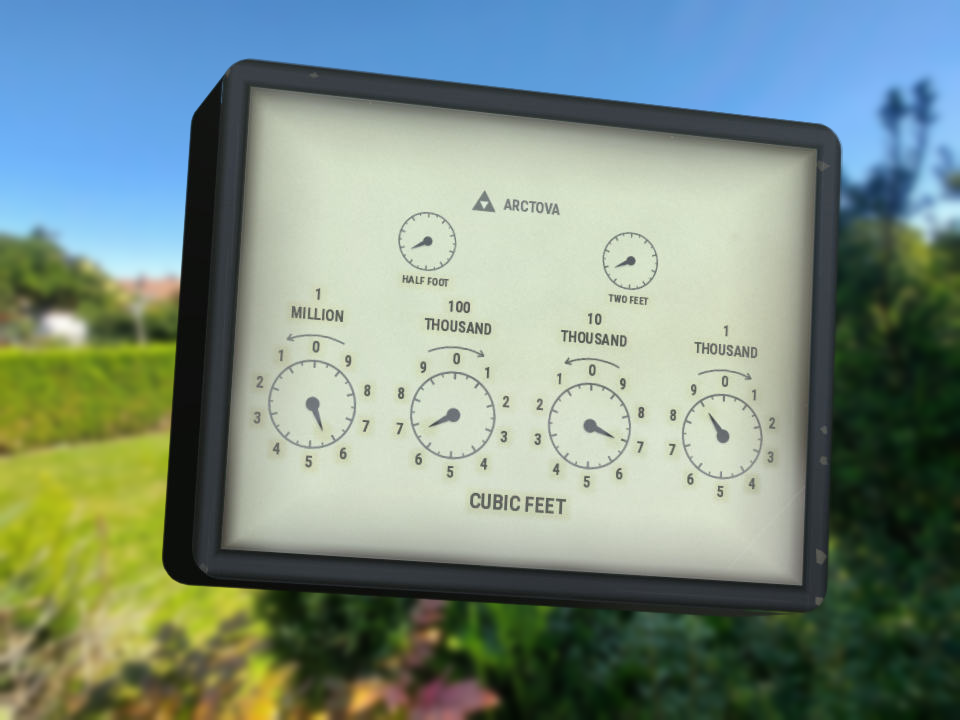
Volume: 566900 ft³
